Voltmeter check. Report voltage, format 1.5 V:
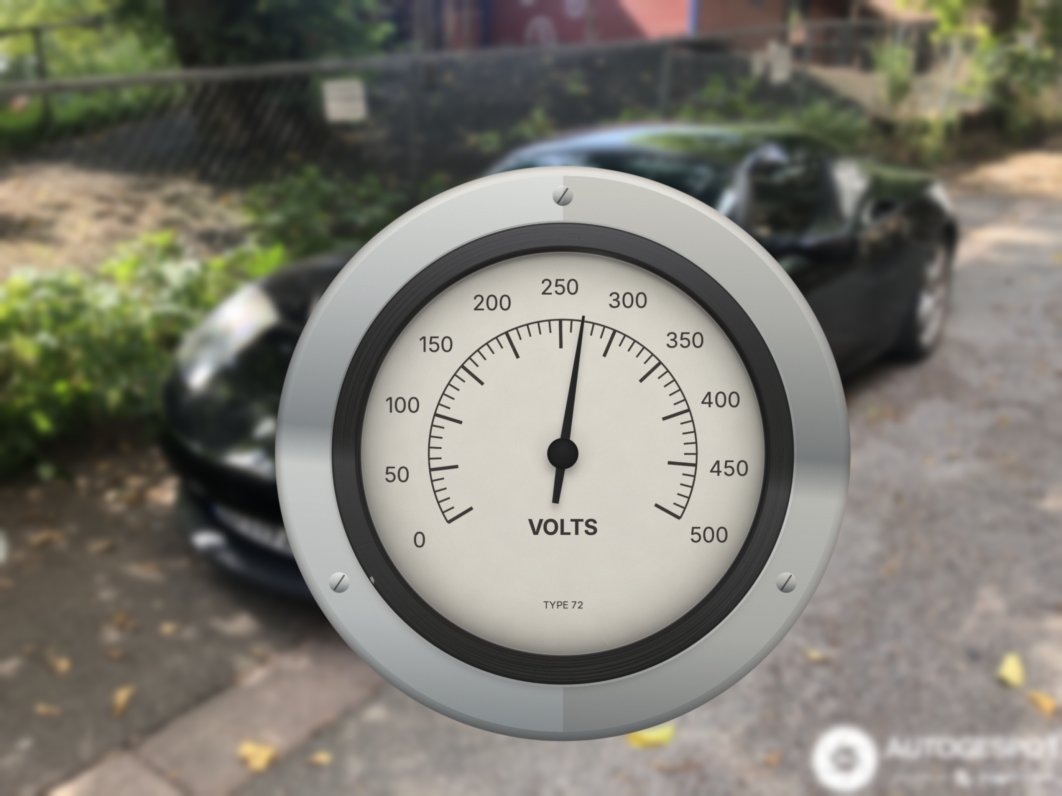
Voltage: 270 V
